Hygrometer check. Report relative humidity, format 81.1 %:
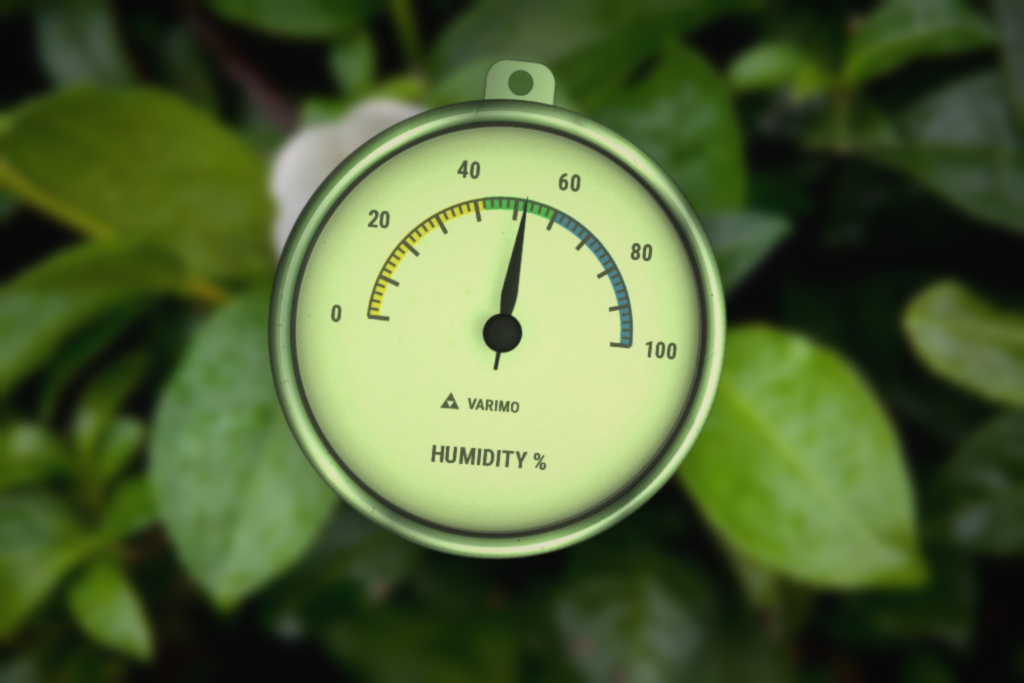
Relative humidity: 52 %
